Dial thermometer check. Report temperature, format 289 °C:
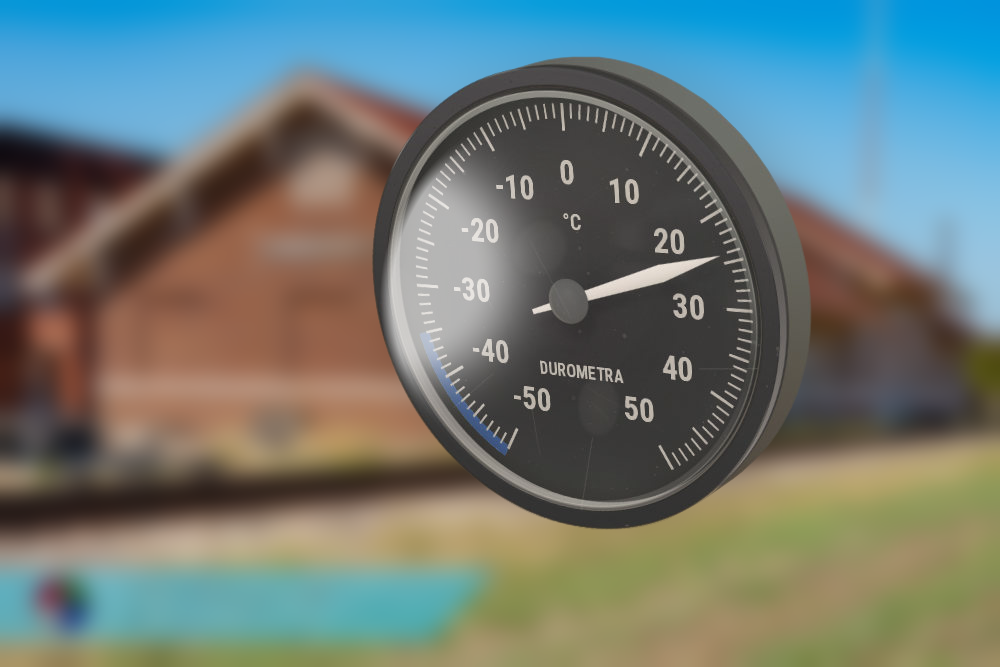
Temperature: 24 °C
